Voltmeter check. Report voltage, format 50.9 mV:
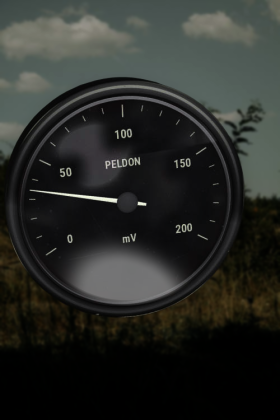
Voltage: 35 mV
